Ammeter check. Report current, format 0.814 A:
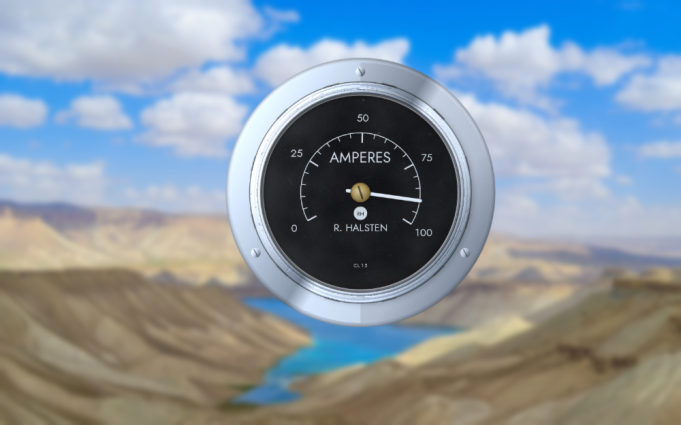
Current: 90 A
